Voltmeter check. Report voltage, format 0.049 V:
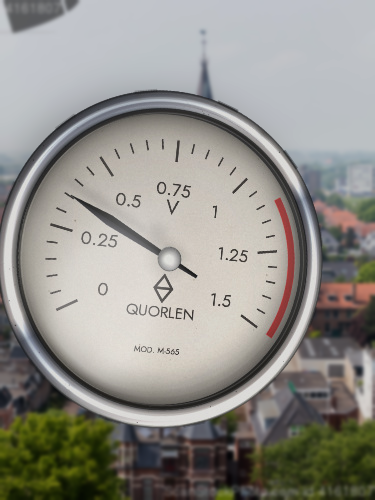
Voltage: 0.35 V
